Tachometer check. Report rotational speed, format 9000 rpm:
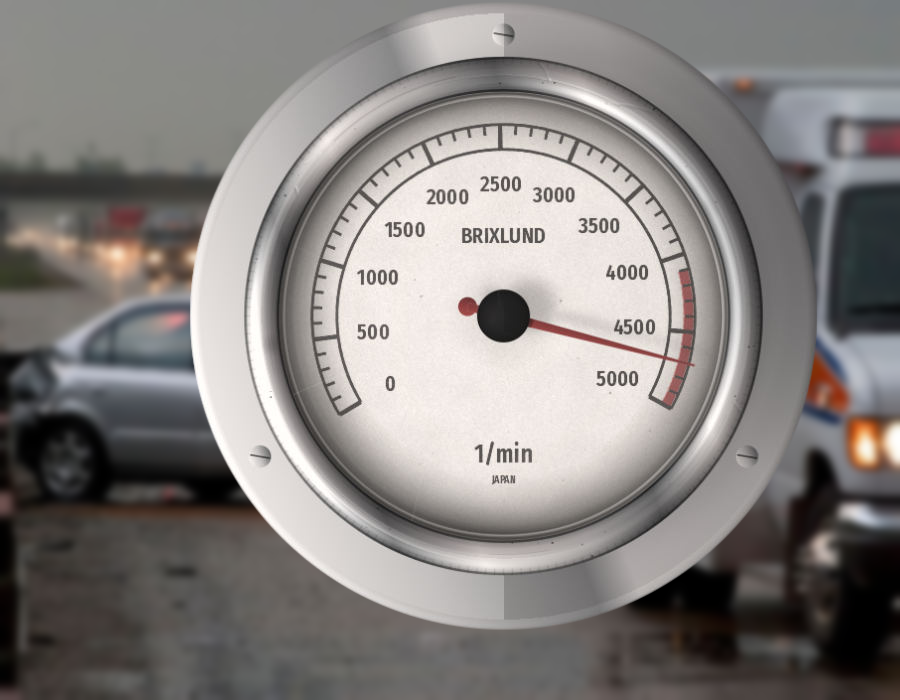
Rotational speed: 4700 rpm
